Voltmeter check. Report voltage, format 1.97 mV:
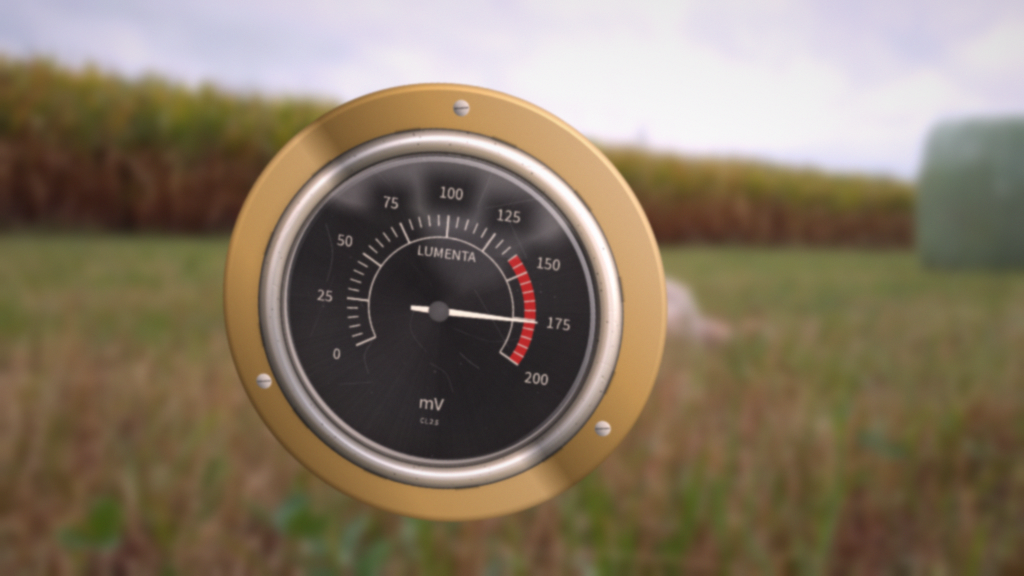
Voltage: 175 mV
